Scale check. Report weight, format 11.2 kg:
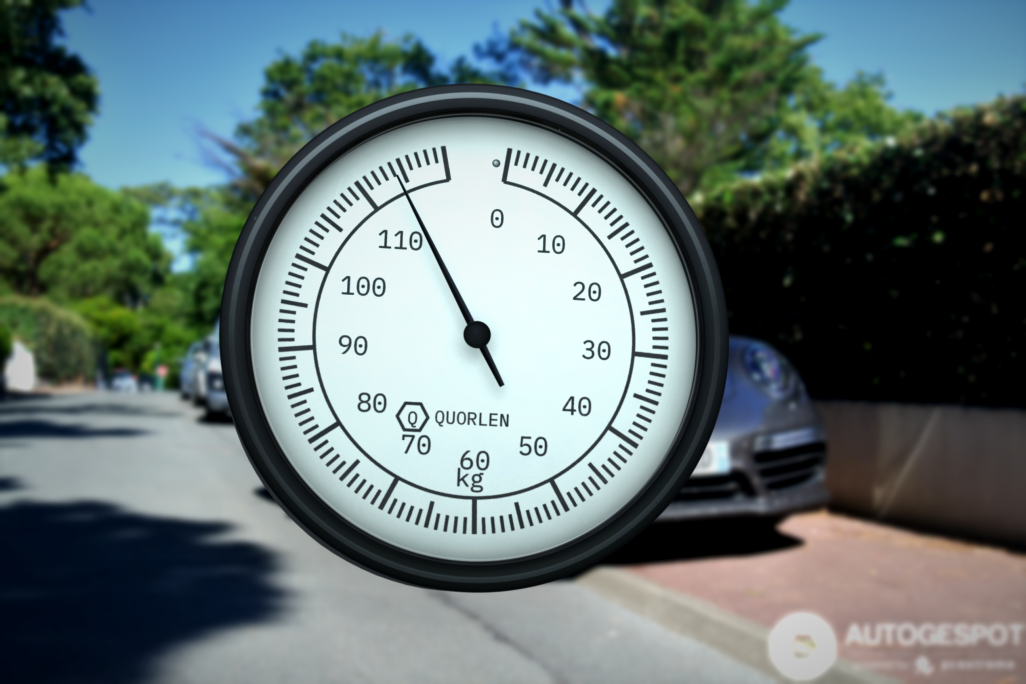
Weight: 114 kg
